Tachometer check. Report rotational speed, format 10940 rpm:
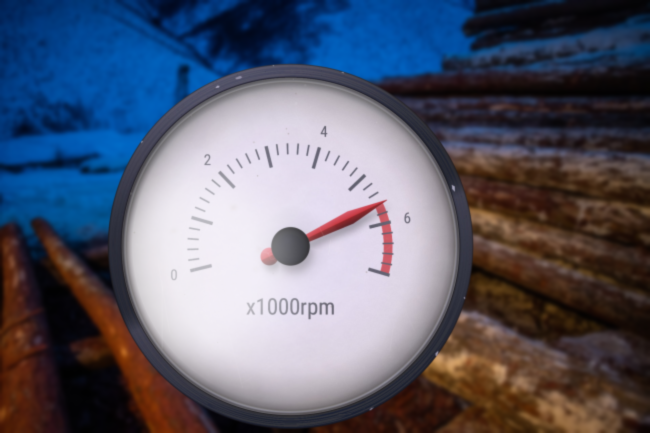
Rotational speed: 5600 rpm
